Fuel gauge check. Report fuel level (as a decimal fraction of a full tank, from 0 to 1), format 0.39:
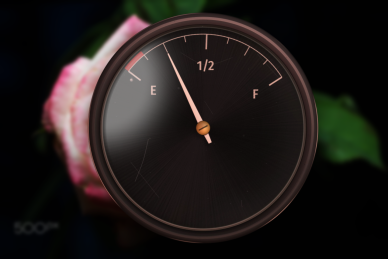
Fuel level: 0.25
